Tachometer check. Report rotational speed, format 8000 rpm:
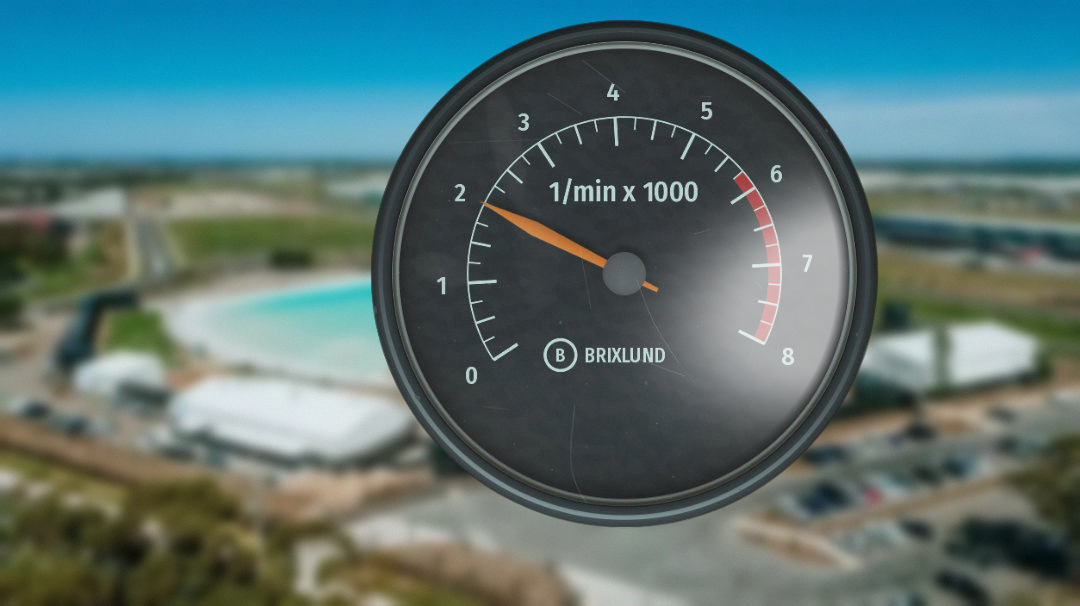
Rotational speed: 2000 rpm
